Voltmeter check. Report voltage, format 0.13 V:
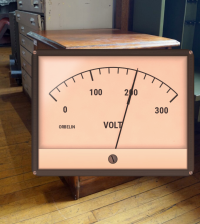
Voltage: 200 V
